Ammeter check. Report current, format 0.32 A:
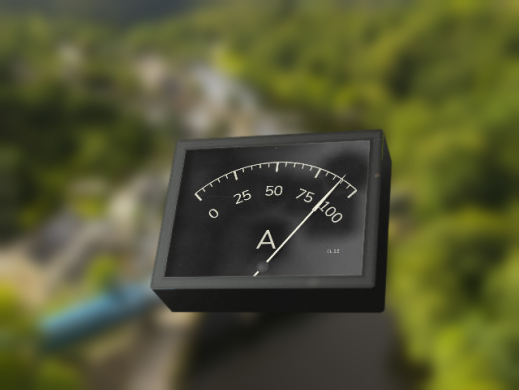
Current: 90 A
